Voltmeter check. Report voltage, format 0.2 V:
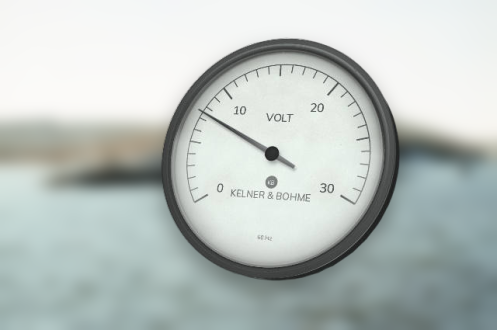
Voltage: 7.5 V
